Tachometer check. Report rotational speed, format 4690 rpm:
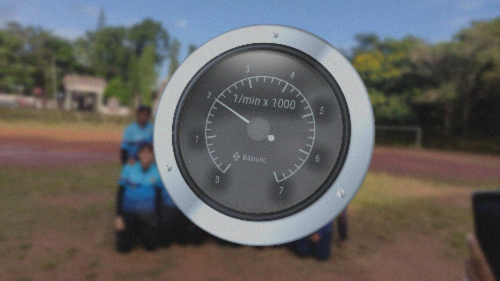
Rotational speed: 2000 rpm
